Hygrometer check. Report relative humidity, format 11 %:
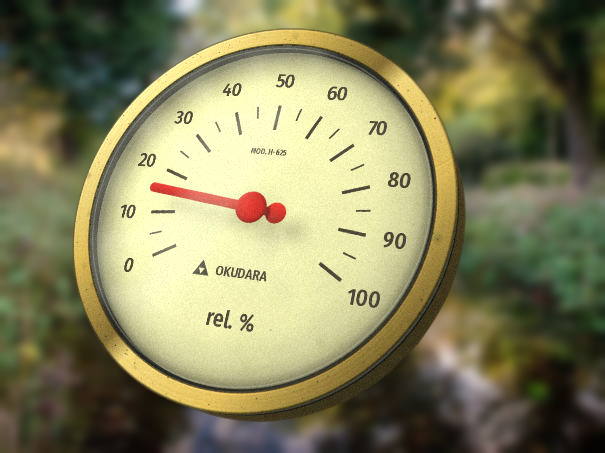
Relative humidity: 15 %
